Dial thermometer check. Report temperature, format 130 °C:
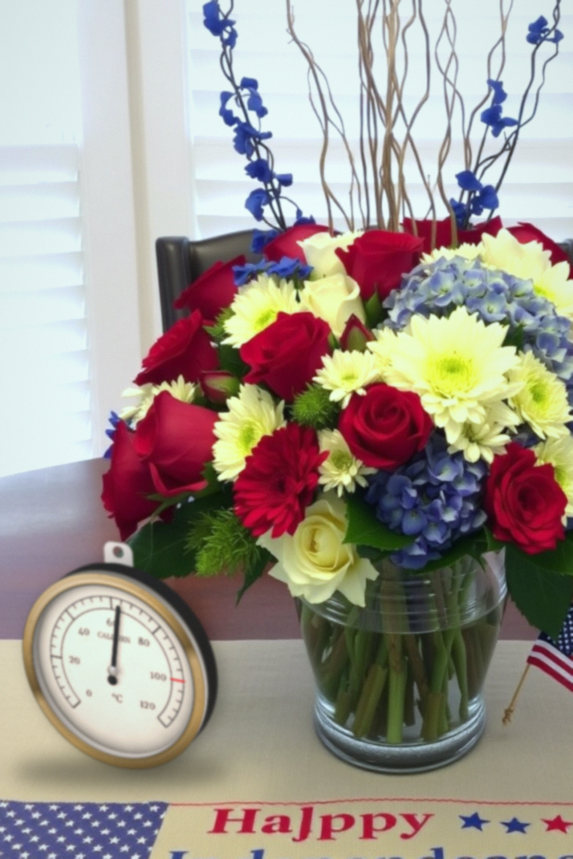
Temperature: 64 °C
